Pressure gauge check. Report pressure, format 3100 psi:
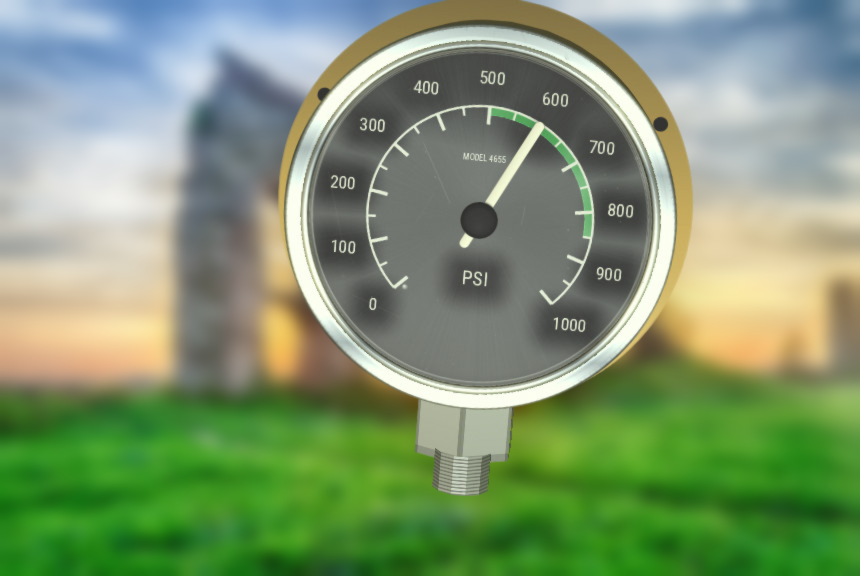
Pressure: 600 psi
